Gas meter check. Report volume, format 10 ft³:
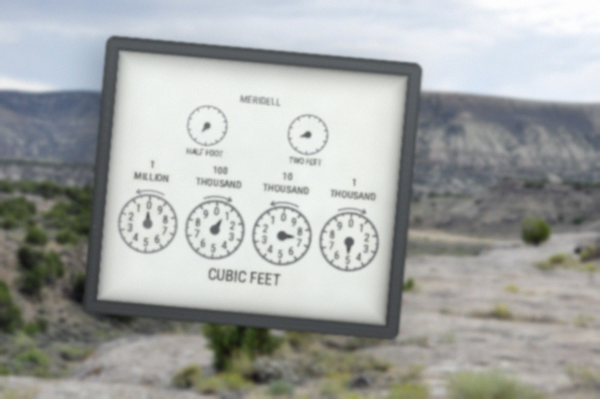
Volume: 7500 ft³
